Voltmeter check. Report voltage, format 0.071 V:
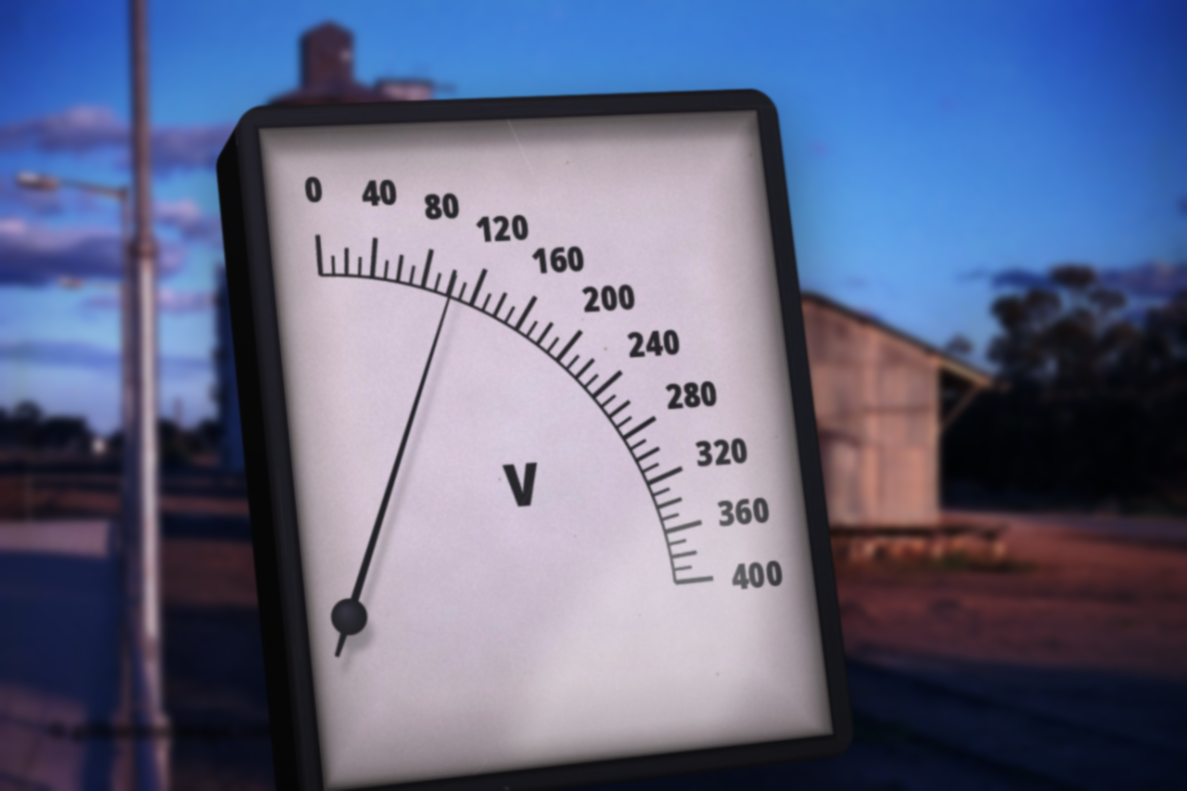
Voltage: 100 V
